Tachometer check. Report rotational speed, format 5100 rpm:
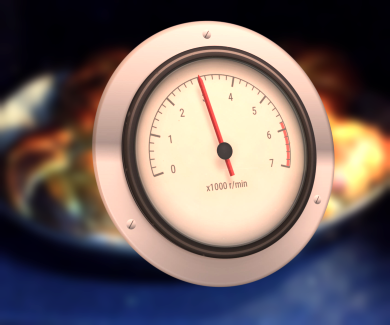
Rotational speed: 3000 rpm
